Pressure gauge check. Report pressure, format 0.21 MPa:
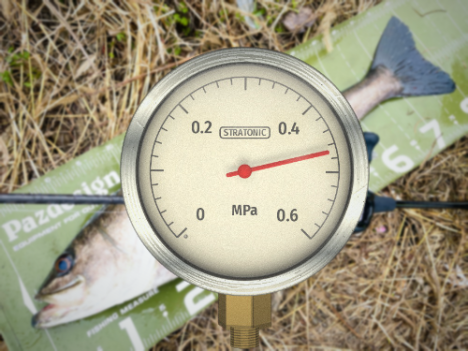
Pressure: 0.47 MPa
